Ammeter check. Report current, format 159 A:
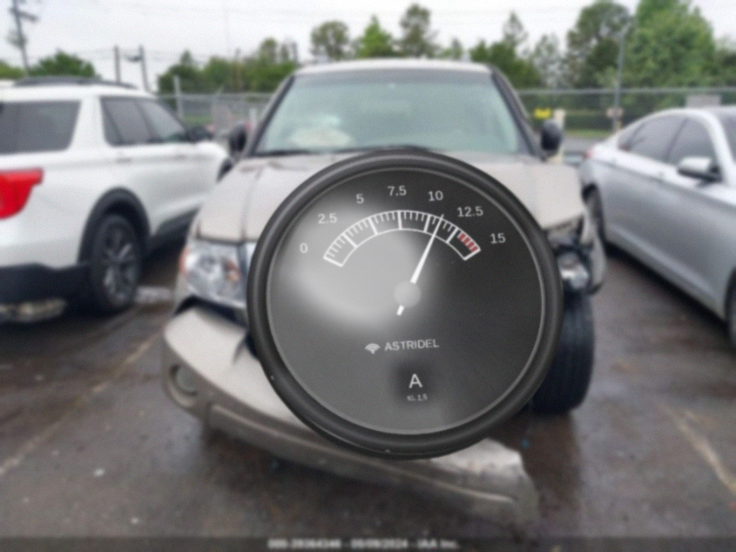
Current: 11 A
